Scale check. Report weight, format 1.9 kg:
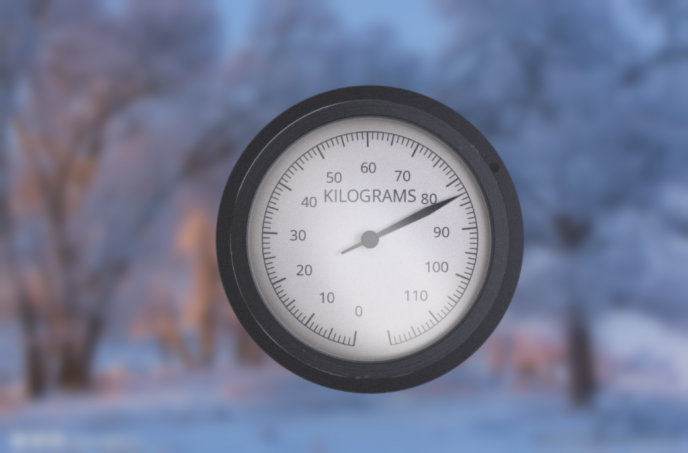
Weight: 83 kg
